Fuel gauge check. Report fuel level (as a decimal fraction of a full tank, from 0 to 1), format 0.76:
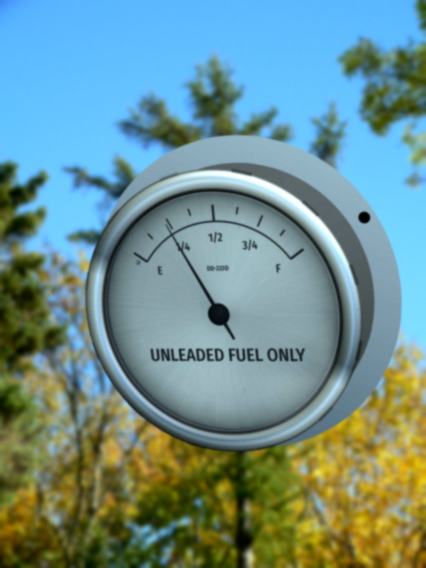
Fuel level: 0.25
